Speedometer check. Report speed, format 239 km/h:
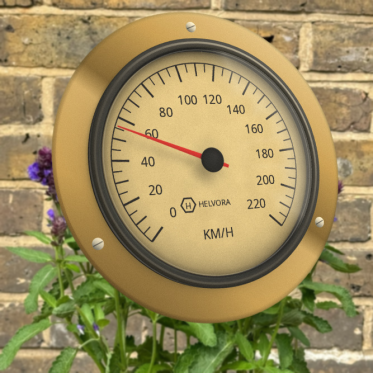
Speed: 55 km/h
